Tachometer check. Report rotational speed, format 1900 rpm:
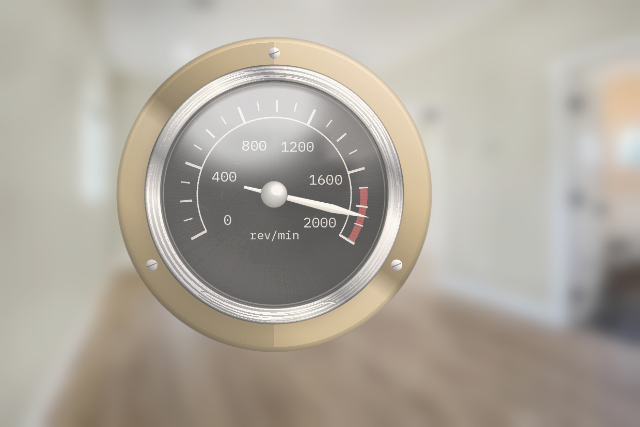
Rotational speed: 1850 rpm
